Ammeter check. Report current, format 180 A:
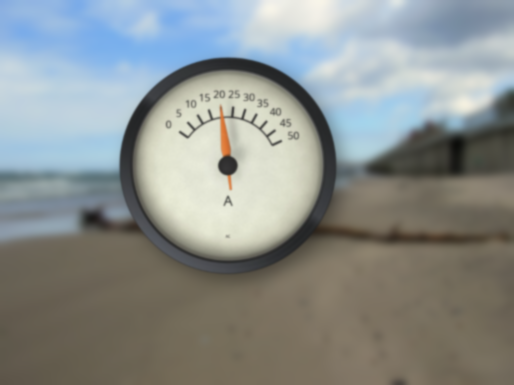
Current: 20 A
